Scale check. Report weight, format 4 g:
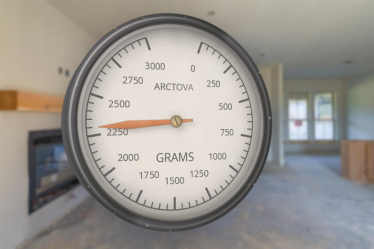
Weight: 2300 g
